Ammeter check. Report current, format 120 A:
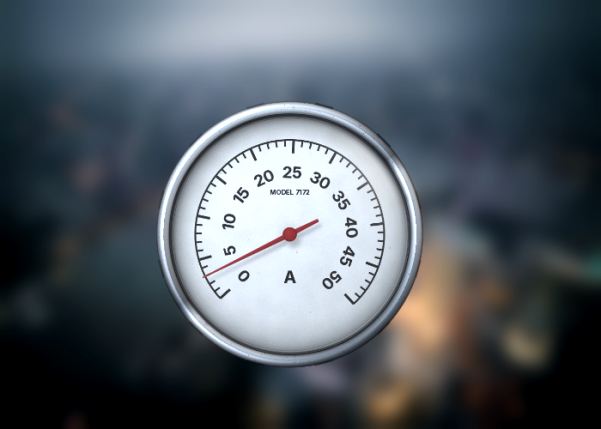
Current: 3 A
